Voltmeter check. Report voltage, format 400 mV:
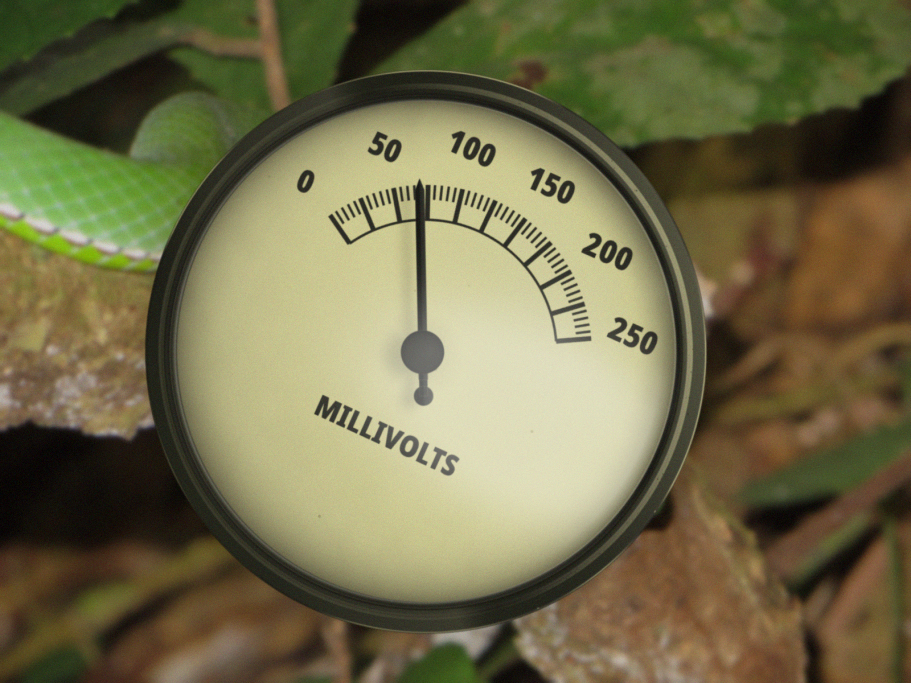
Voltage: 70 mV
